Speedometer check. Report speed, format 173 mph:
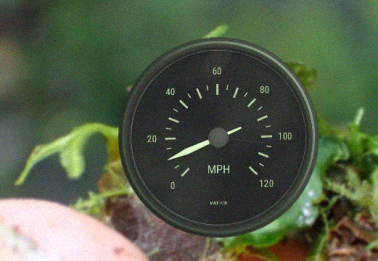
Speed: 10 mph
